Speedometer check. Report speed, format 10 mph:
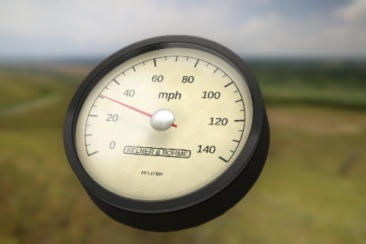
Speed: 30 mph
